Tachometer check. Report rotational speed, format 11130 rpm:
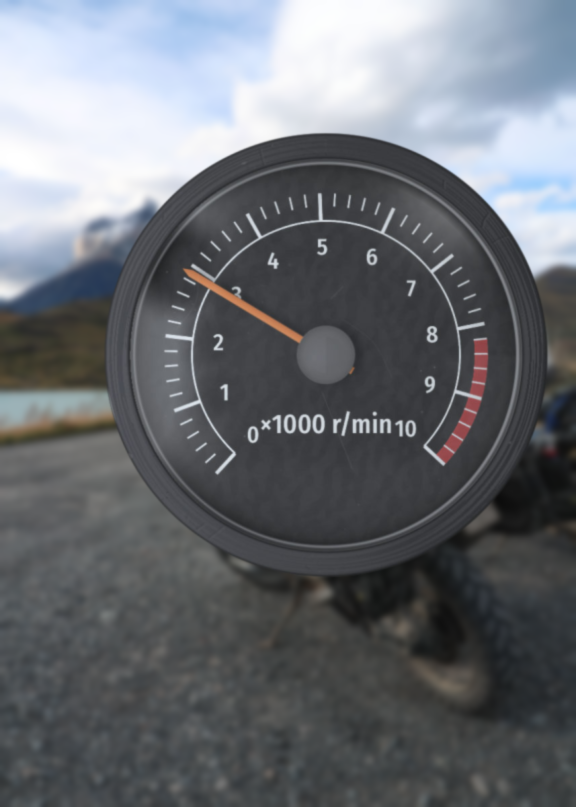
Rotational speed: 2900 rpm
